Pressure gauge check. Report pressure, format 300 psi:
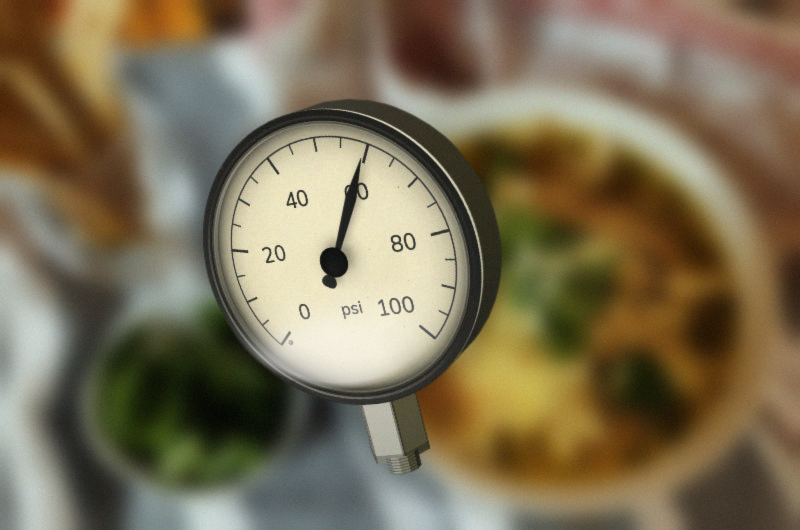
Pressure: 60 psi
